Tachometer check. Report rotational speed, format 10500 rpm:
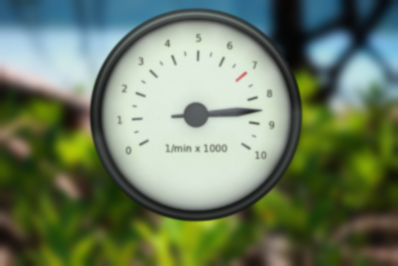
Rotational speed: 8500 rpm
